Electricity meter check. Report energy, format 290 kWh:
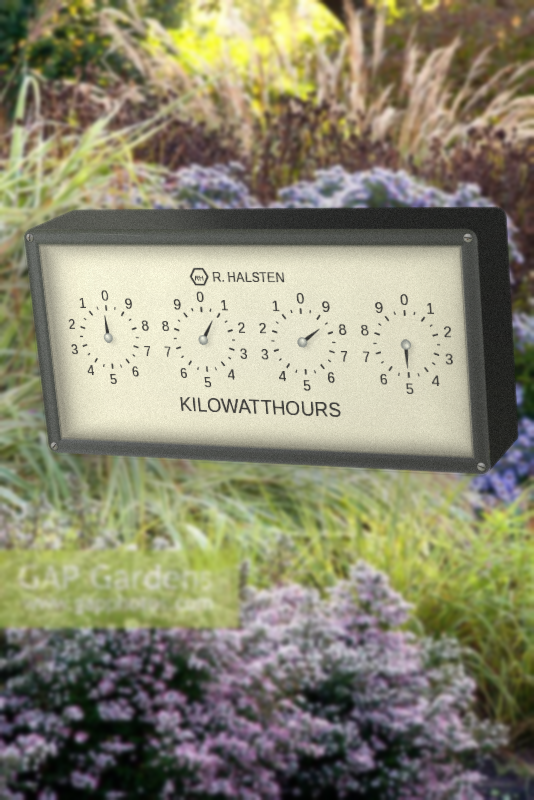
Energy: 85 kWh
